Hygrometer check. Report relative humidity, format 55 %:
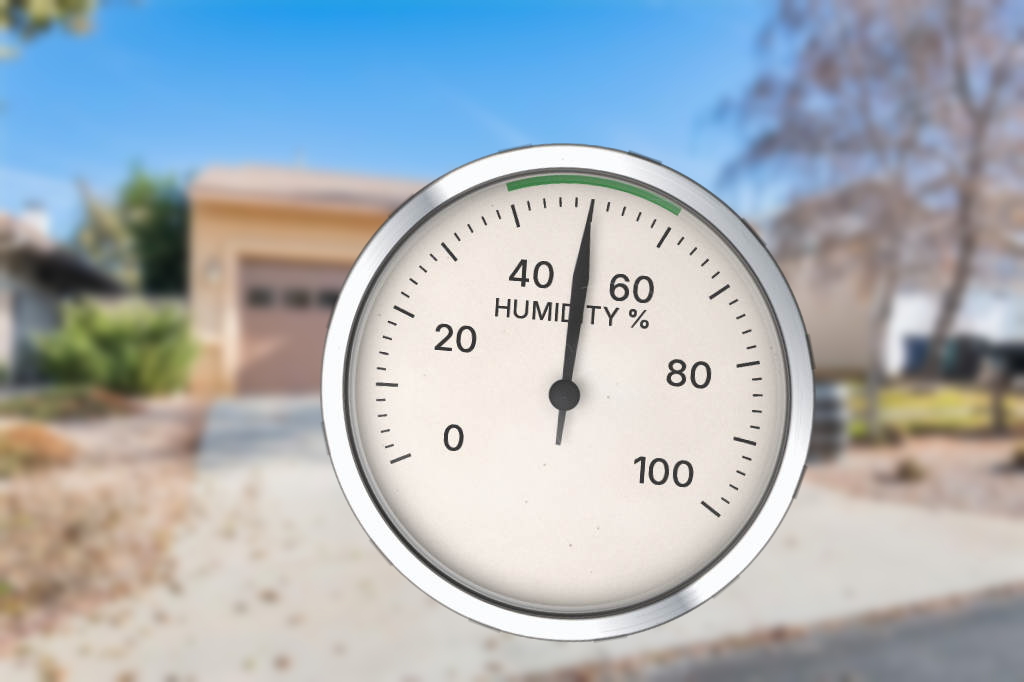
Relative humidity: 50 %
